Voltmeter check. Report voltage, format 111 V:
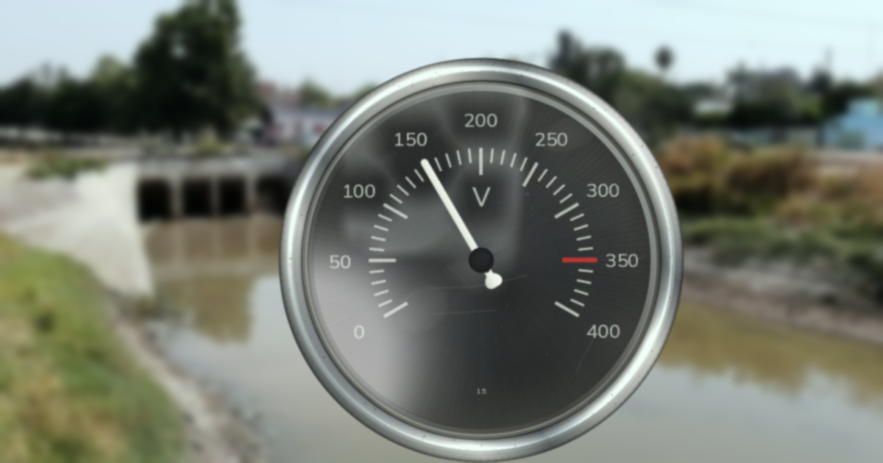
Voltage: 150 V
